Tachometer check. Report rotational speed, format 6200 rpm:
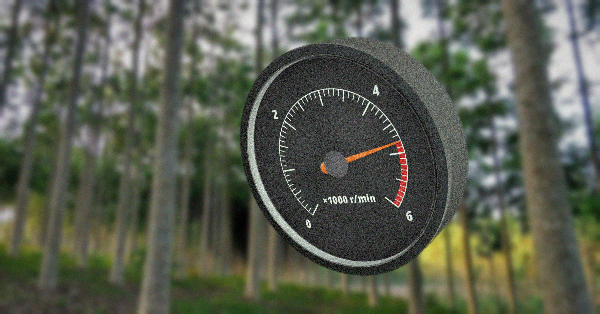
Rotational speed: 4800 rpm
